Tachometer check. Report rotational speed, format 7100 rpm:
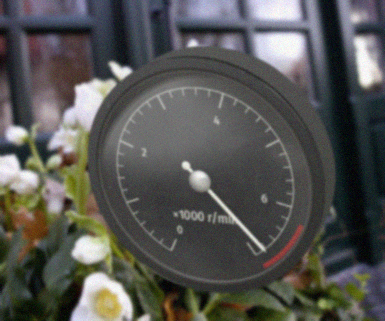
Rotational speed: 6800 rpm
